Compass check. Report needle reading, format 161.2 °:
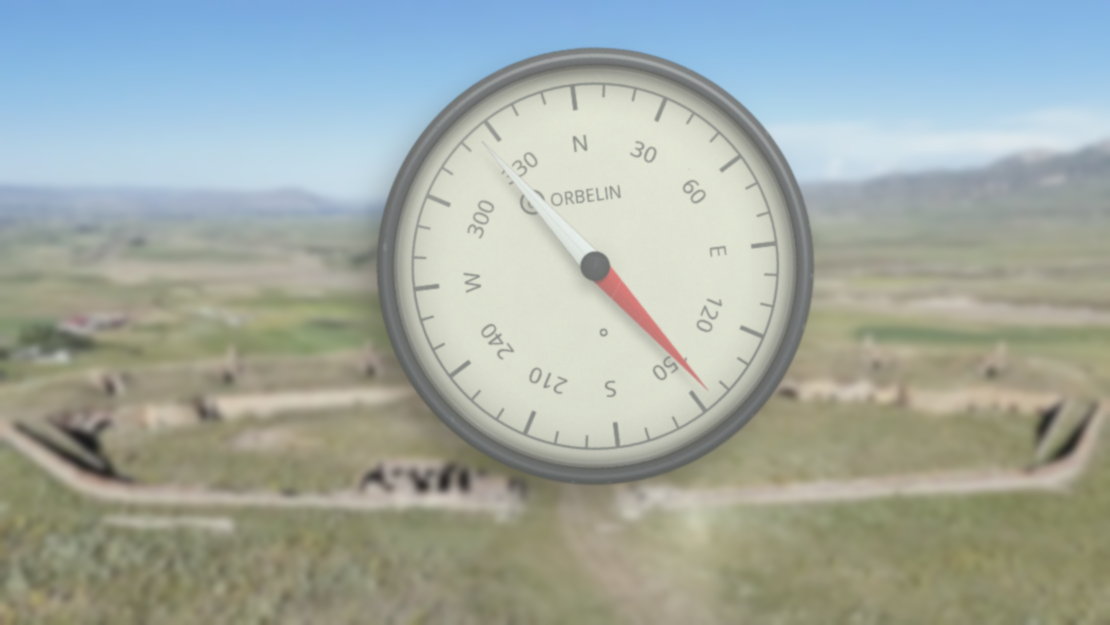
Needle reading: 145 °
